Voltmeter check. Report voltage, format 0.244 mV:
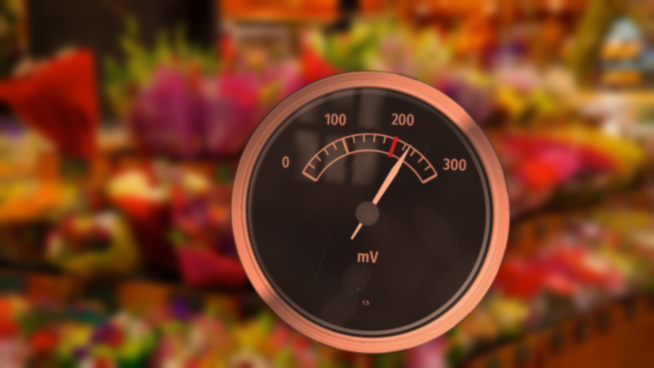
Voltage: 230 mV
